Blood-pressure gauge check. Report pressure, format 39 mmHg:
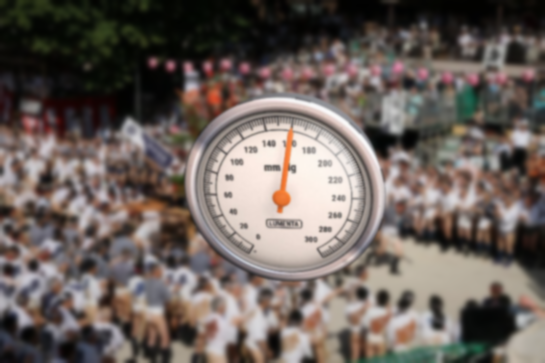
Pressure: 160 mmHg
